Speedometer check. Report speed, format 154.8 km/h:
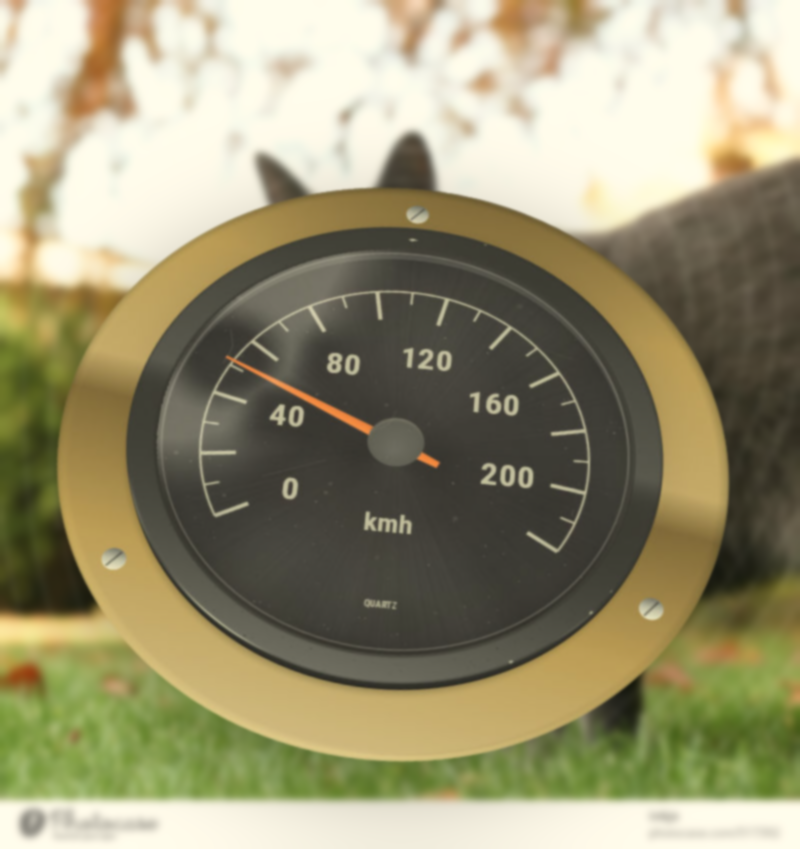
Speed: 50 km/h
